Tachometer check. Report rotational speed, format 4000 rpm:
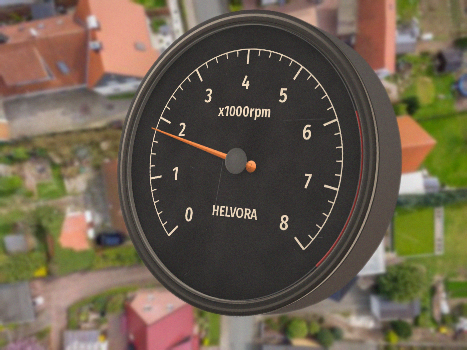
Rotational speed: 1800 rpm
